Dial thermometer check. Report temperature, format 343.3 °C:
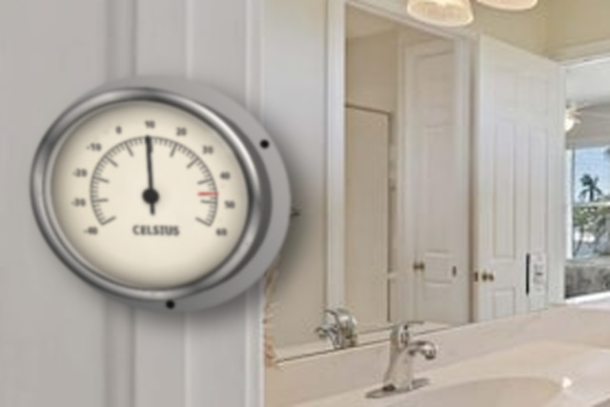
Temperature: 10 °C
